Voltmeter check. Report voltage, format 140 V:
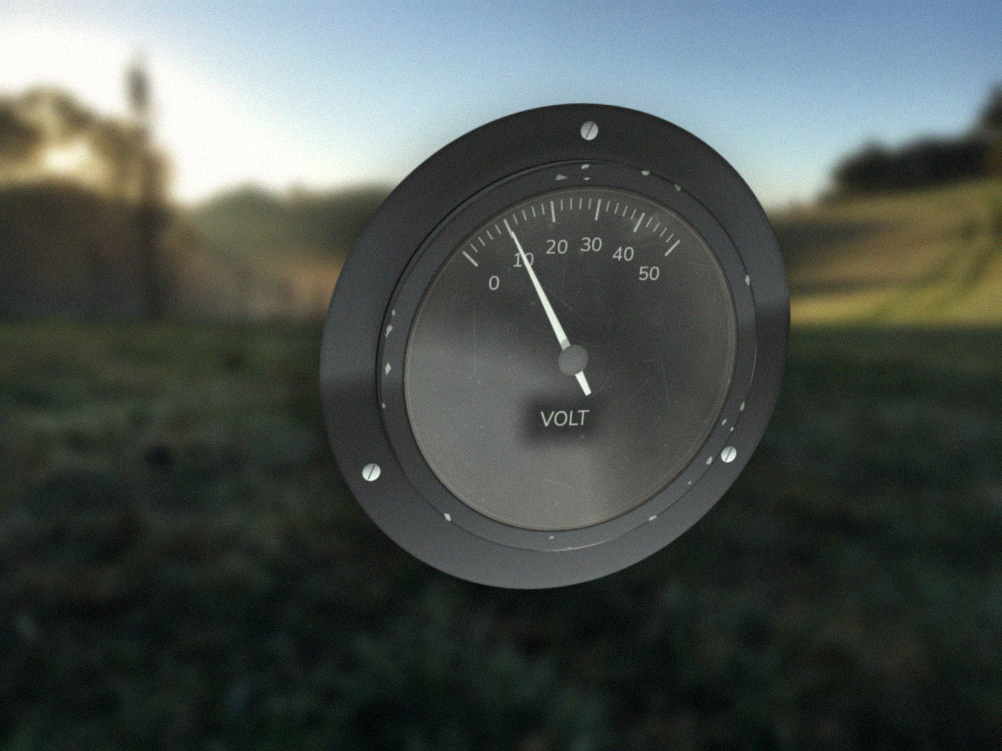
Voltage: 10 V
